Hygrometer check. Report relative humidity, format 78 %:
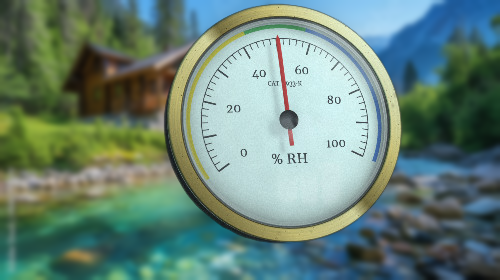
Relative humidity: 50 %
